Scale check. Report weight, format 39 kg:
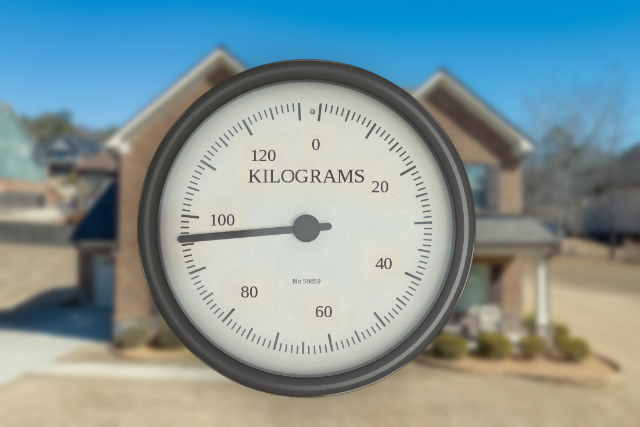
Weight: 96 kg
